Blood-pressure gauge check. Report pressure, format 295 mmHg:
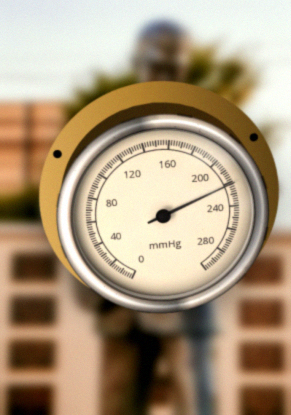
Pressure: 220 mmHg
